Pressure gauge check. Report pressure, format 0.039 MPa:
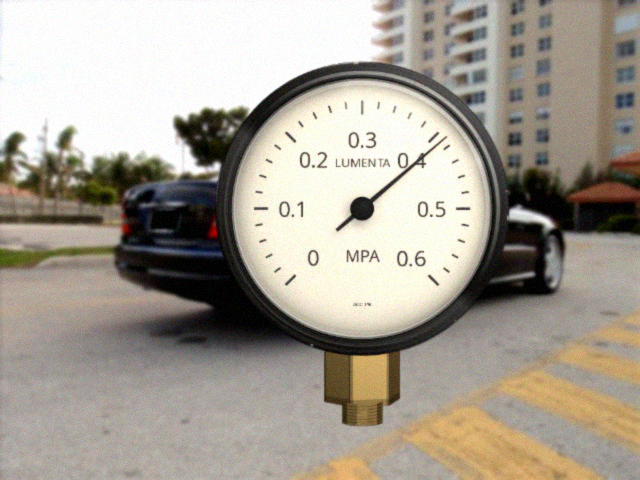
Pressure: 0.41 MPa
